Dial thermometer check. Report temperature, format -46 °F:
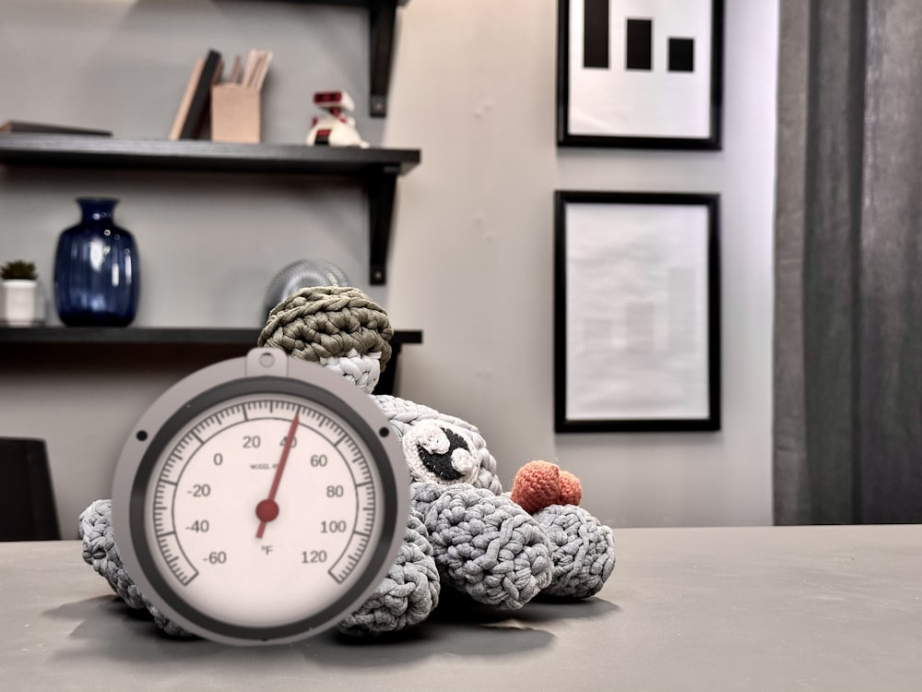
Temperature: 40 °F
